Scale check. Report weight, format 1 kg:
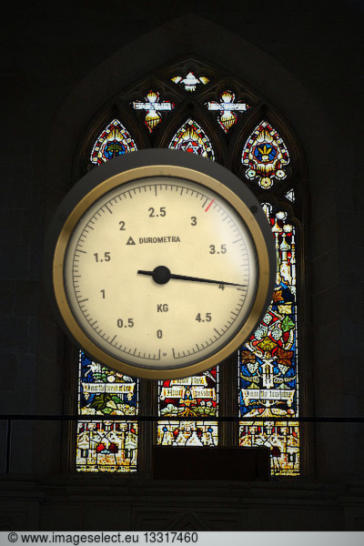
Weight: 3.95 kg
